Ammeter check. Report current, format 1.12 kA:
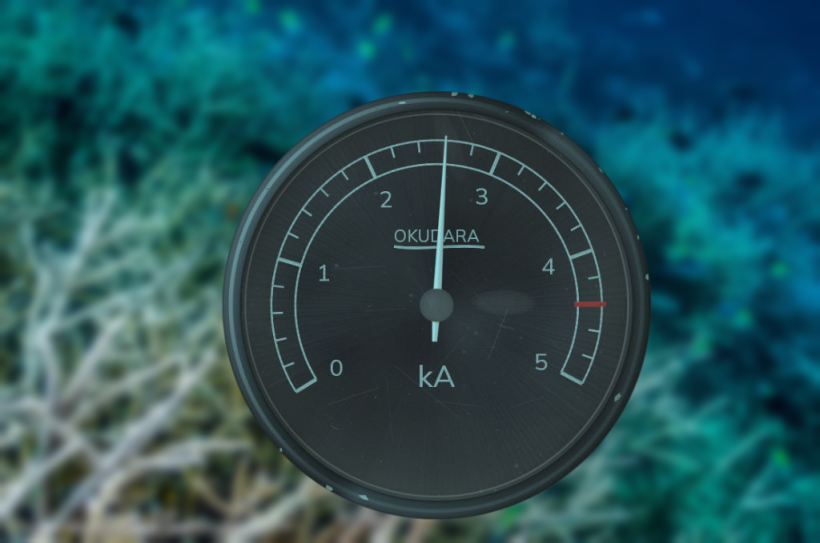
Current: 2.6 kA
